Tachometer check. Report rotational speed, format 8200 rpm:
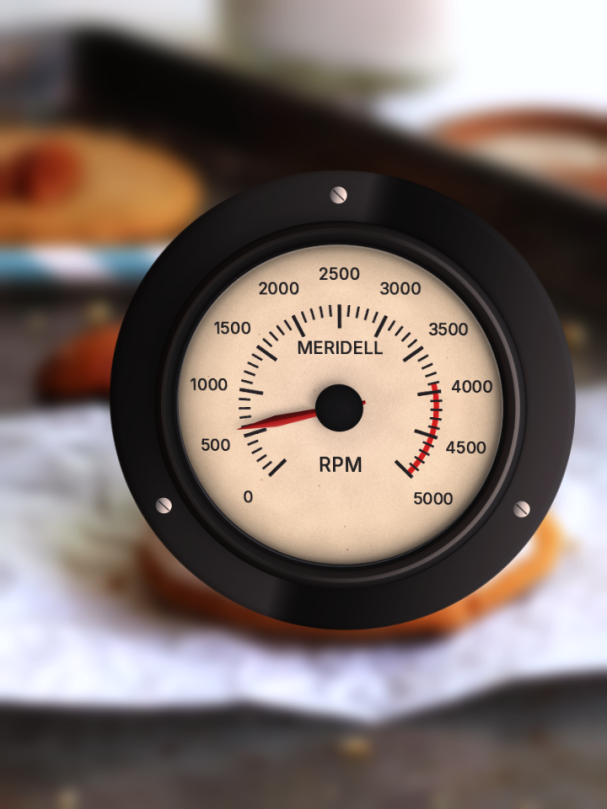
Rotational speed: 600 rpm
